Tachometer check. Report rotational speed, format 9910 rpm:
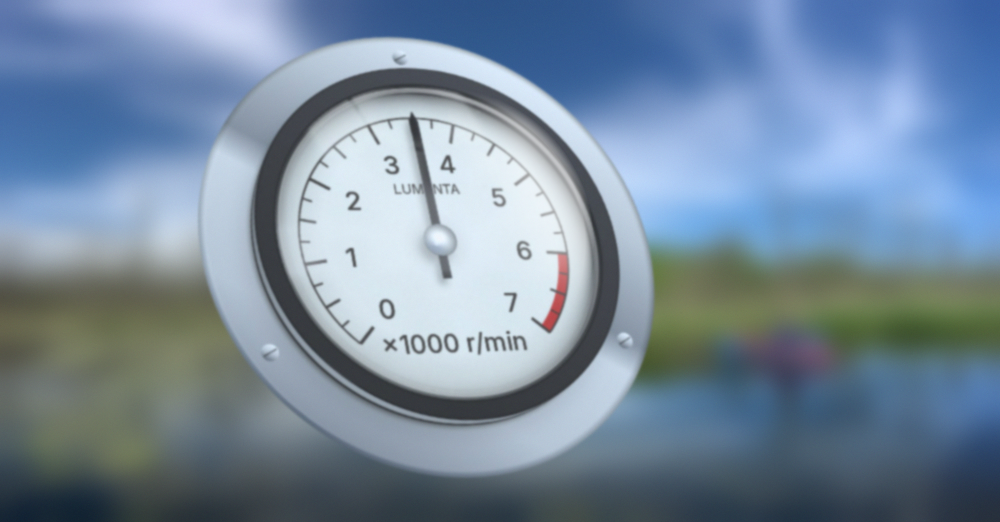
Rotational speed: 3500 rpm
